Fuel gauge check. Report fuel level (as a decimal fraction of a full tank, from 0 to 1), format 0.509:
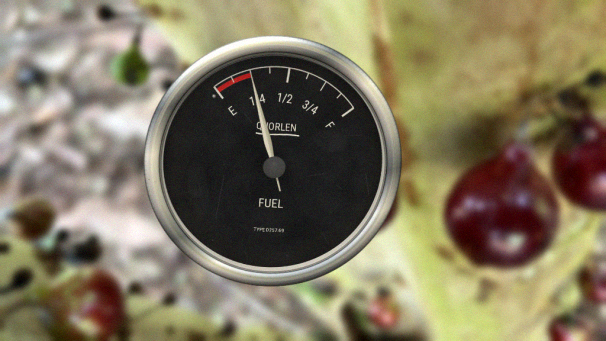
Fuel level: 0.25
